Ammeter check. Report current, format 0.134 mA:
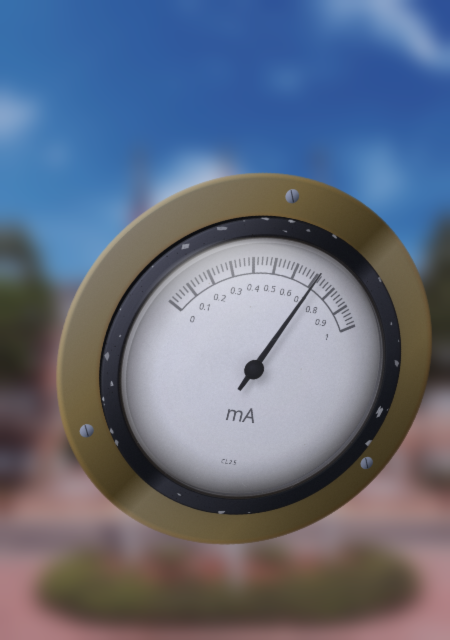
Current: 0.7 mA
